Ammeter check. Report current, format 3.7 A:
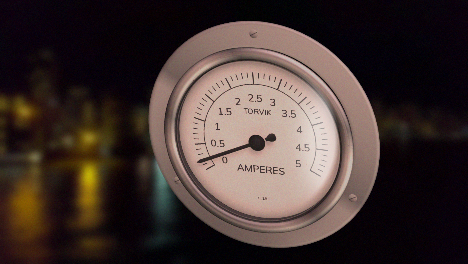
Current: 0.2 A
